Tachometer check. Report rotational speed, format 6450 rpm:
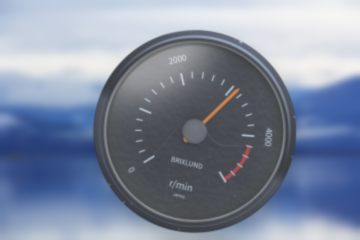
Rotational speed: 3100 rpm
